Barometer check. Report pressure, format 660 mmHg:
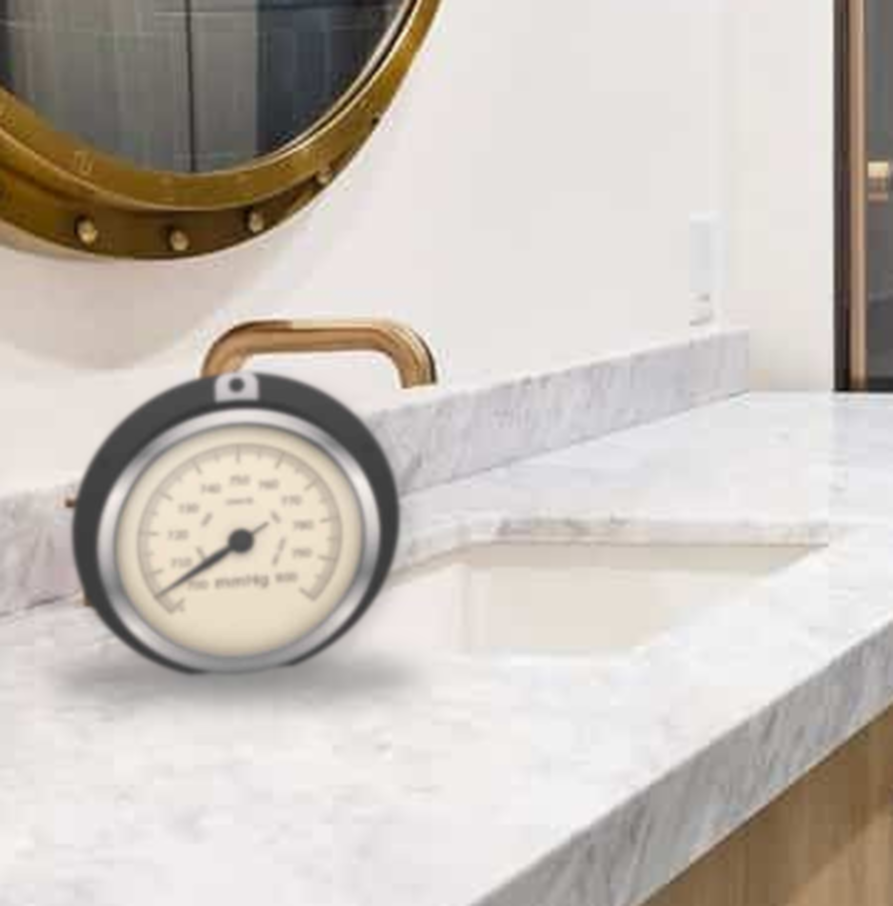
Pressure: 705 mmHg
